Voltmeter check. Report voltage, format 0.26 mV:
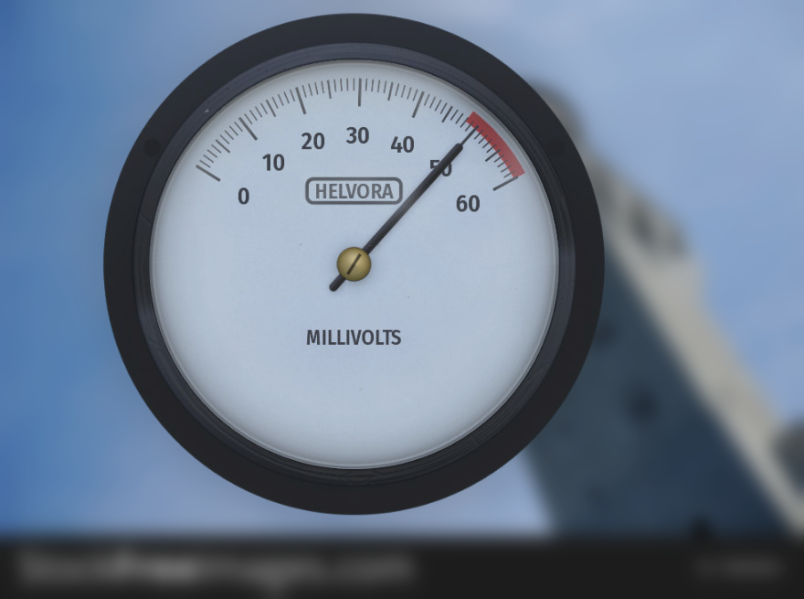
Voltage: 50 mV
